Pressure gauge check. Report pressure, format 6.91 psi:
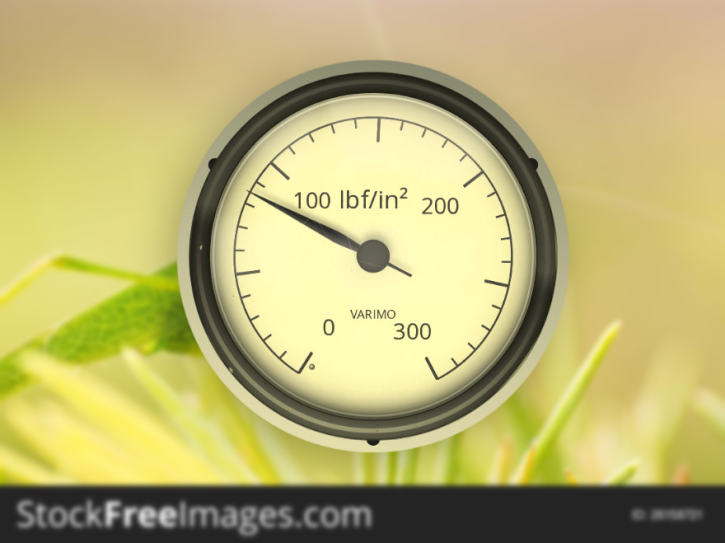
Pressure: 85 psi
